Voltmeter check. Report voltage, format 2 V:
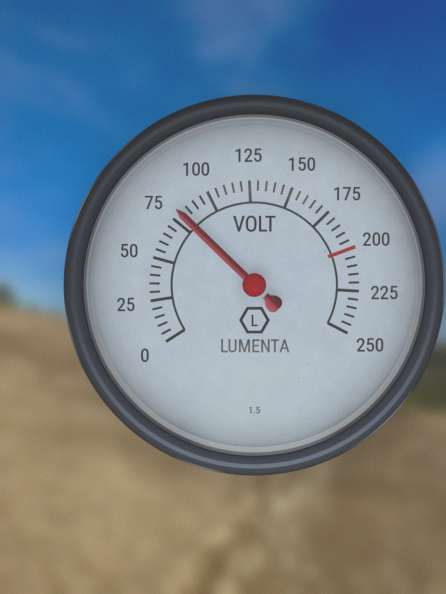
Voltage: 80 V
